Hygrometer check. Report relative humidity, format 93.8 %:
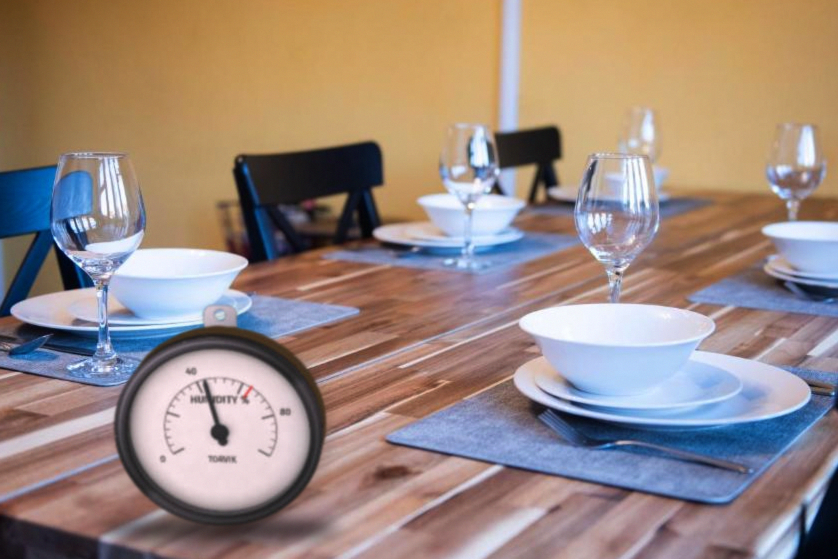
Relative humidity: 44 %
